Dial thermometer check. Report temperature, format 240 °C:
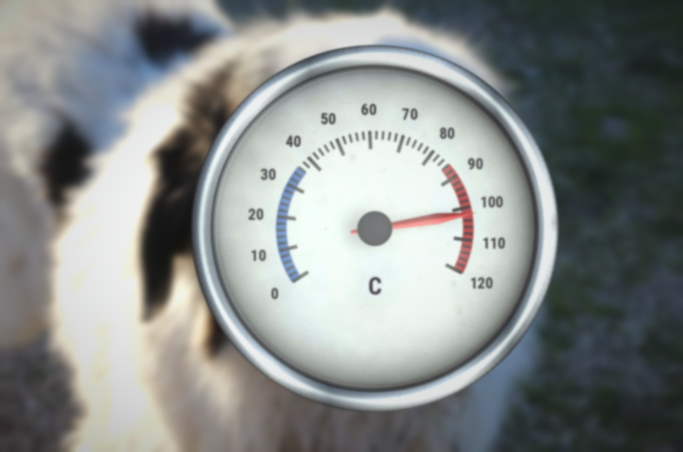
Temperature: 102 °C
